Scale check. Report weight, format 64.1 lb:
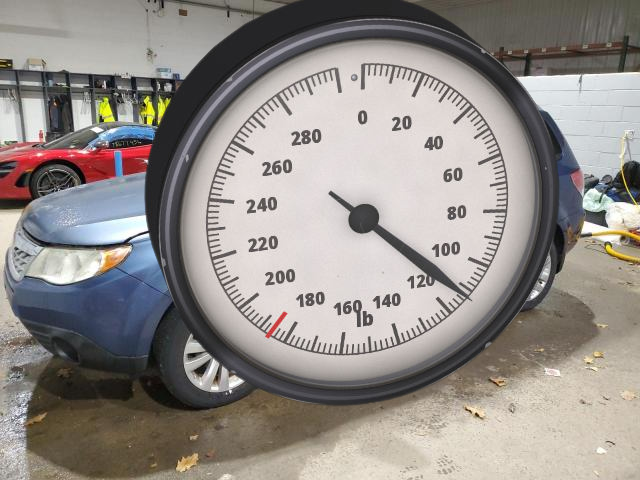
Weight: 112 lb
